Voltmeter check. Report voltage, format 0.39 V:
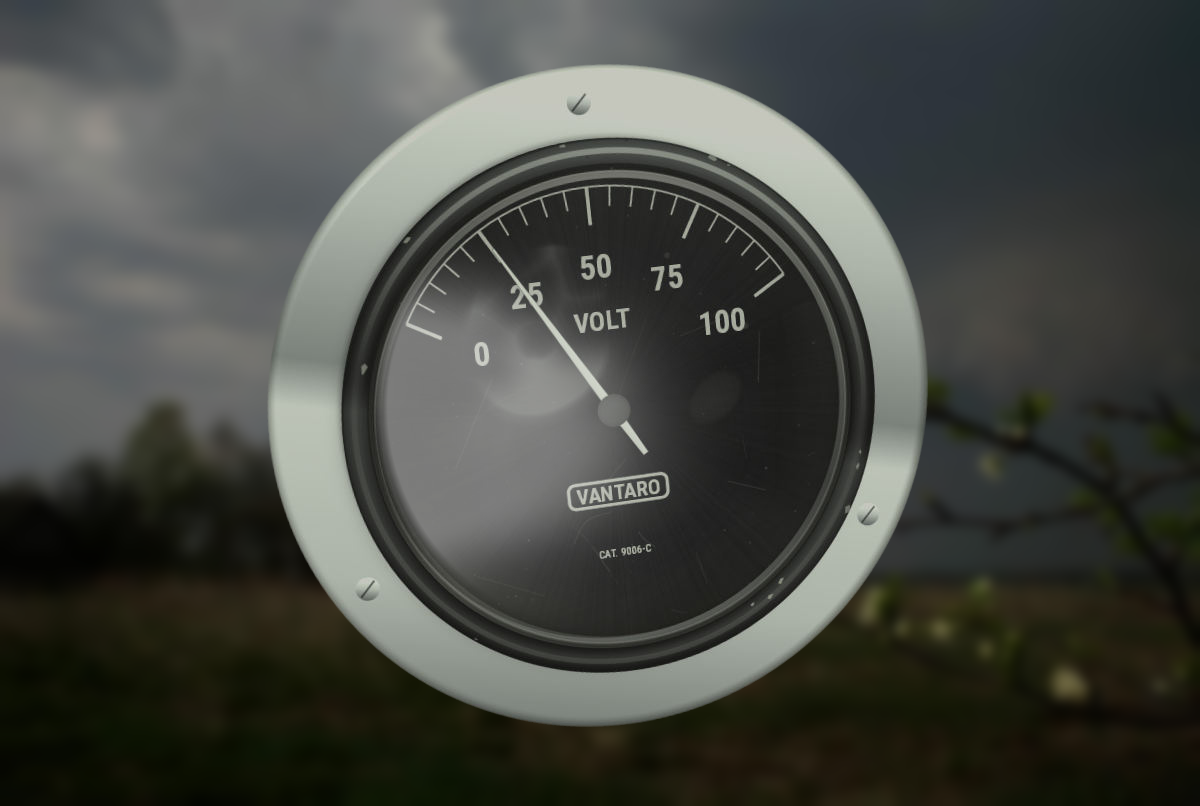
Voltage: 25 V
